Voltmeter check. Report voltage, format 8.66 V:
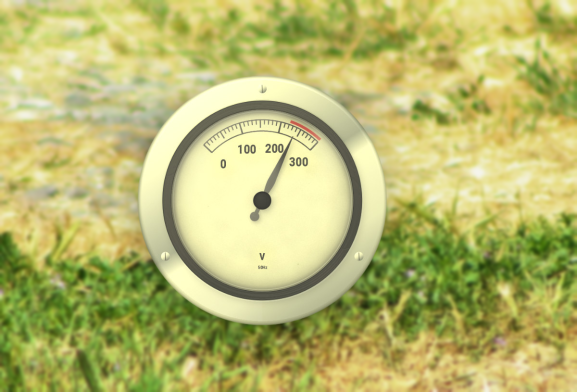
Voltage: 240 V
